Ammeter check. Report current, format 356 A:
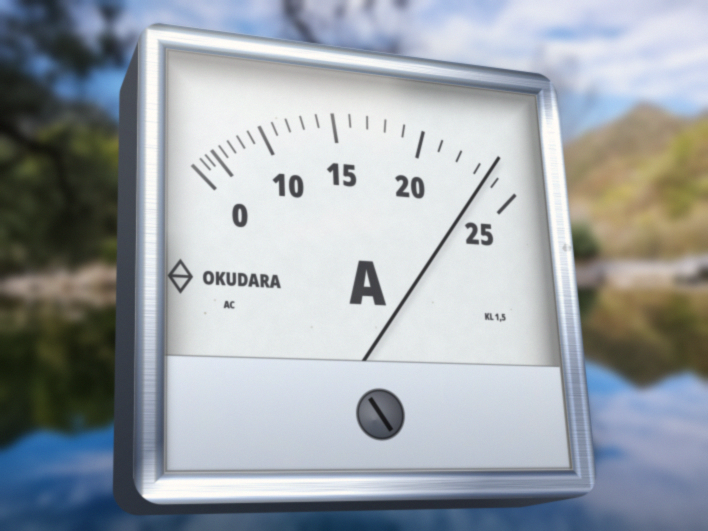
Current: 23.5 A
